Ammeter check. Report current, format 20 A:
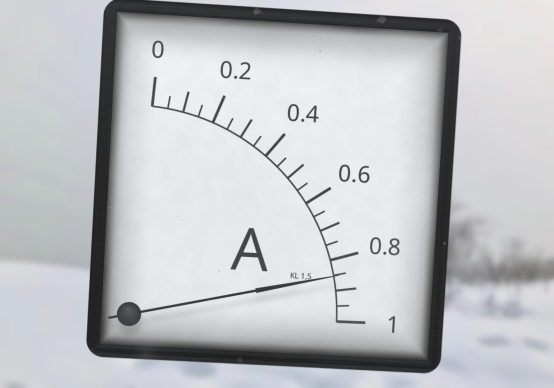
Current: 0.85 A
